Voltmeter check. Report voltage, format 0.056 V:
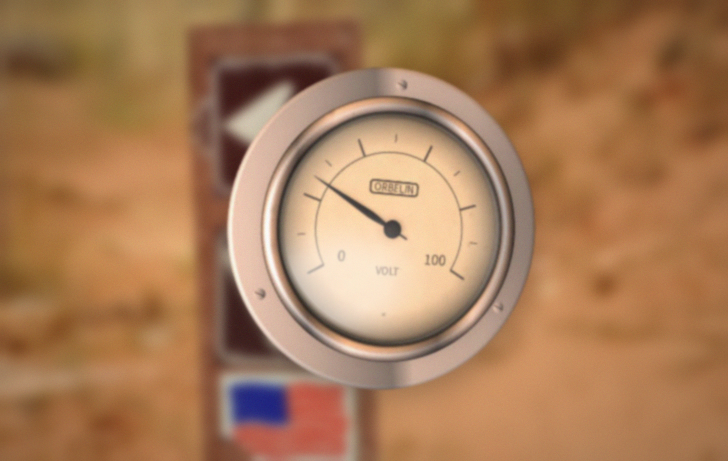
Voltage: 25 V
